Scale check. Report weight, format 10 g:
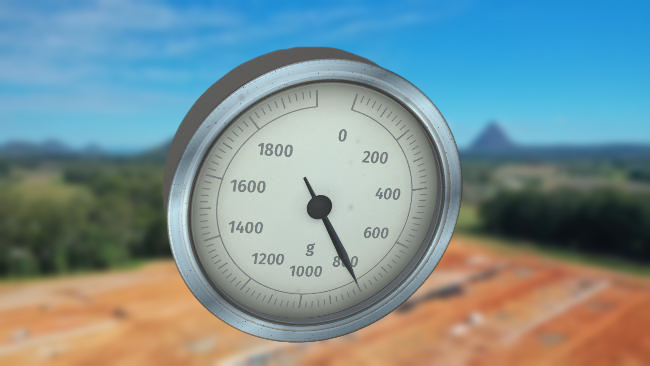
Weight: 800 g
